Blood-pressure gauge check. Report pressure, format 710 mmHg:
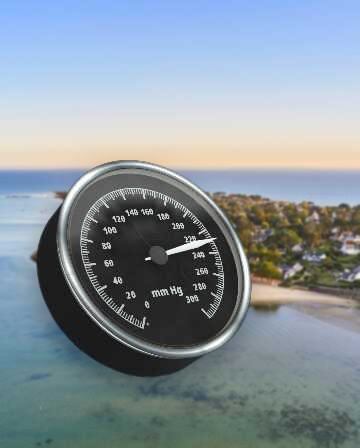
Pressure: 230 mmHg
